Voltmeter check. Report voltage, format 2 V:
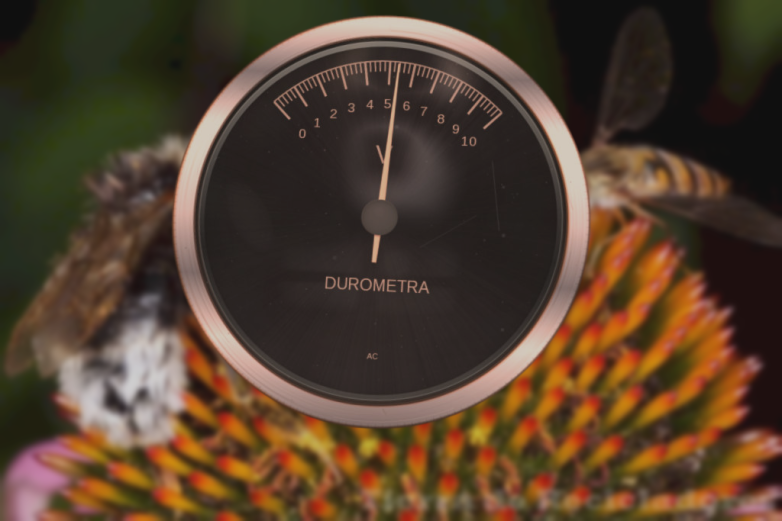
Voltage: 5.4 V
